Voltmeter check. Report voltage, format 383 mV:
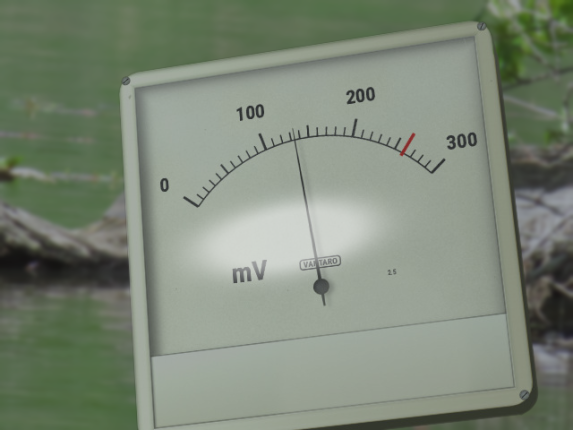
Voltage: 135 mV
